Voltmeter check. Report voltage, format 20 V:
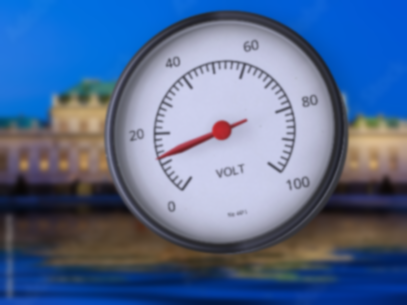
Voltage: 12 V
